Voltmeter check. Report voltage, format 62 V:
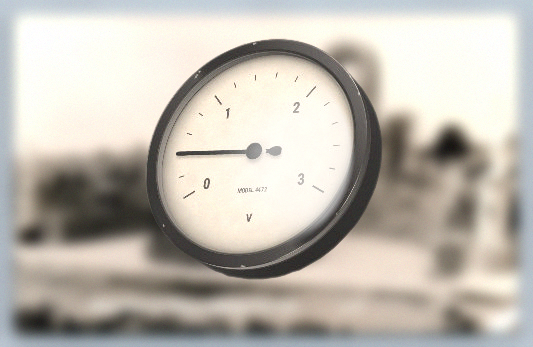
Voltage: 0.4 V
